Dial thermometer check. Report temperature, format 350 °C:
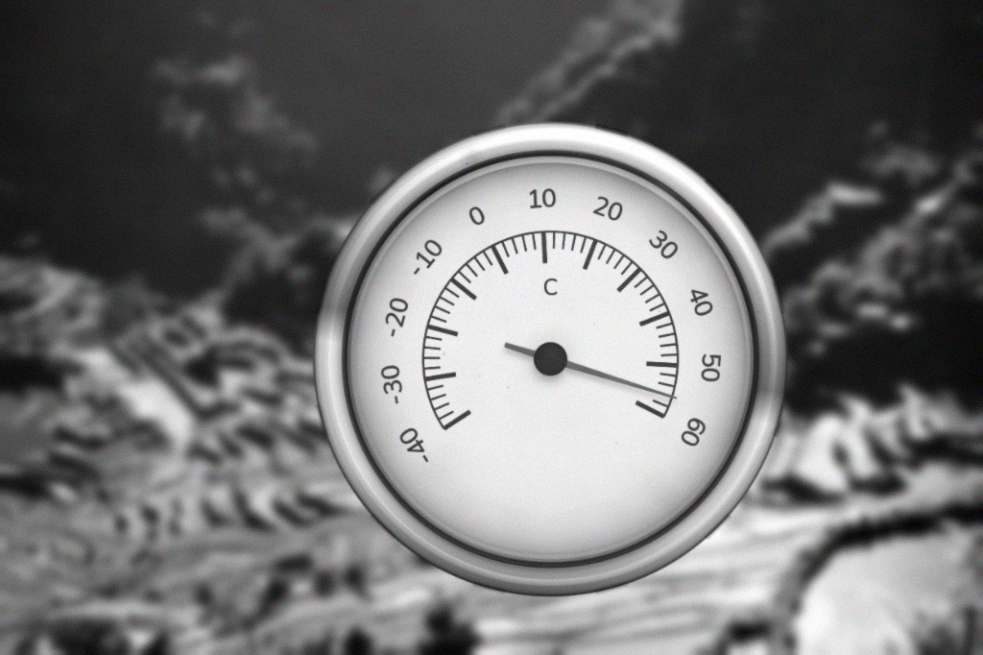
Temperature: 56 °C
